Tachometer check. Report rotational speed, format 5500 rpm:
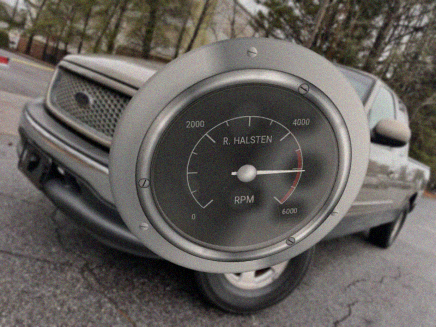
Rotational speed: 5000 rpm
